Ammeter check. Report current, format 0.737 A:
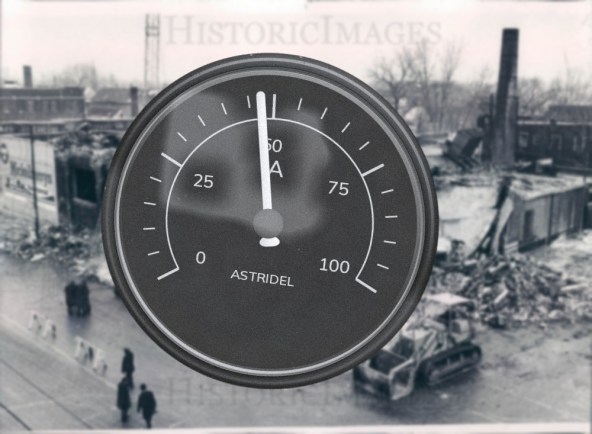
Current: 47.5 A
